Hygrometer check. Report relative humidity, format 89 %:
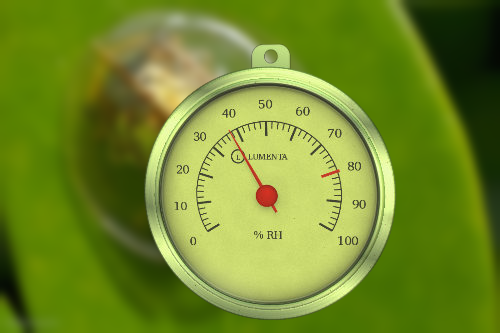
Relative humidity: 38 %
